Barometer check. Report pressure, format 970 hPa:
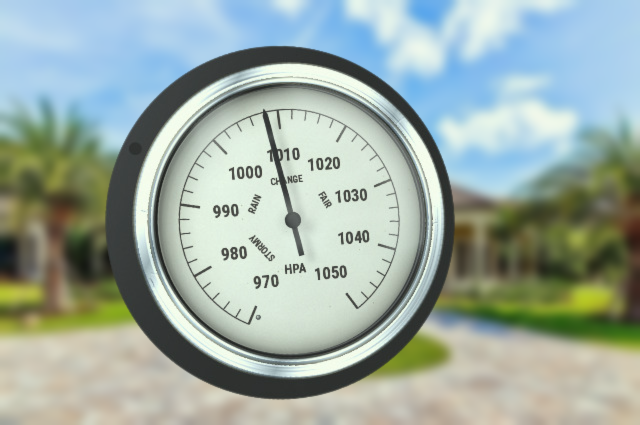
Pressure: 1008 hPa
